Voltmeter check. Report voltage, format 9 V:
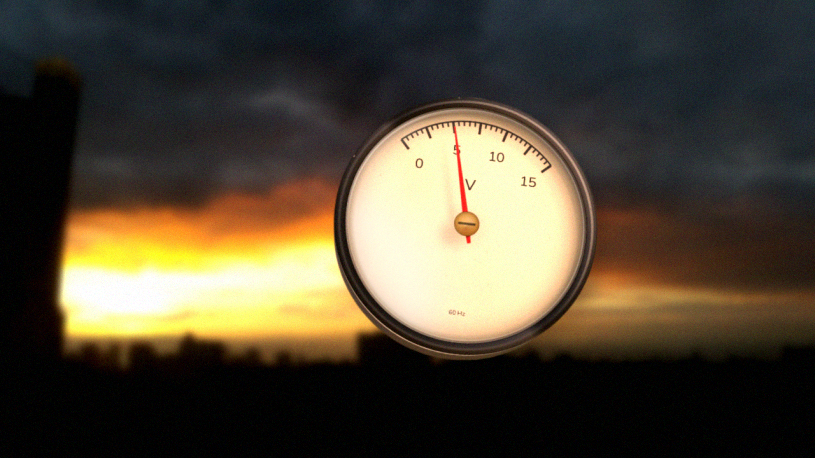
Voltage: 5 V
